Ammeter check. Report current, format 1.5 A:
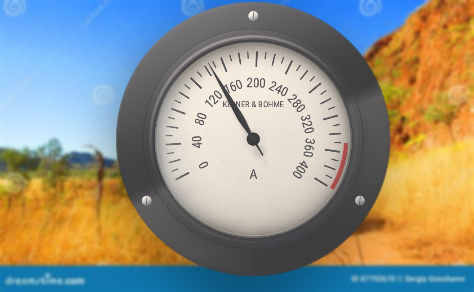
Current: 145 A
